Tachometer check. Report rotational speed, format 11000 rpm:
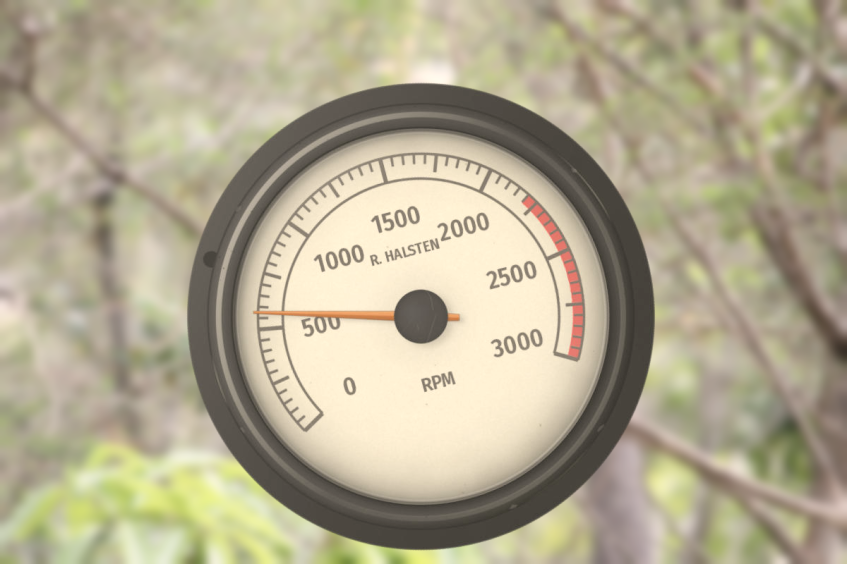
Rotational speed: 575 rpm
